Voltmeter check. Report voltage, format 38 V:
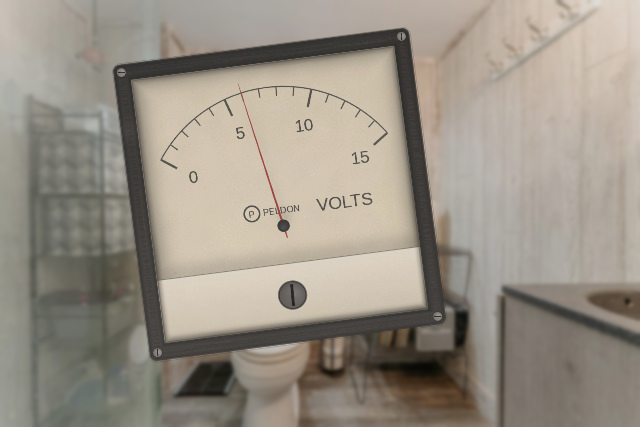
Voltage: 6 V
